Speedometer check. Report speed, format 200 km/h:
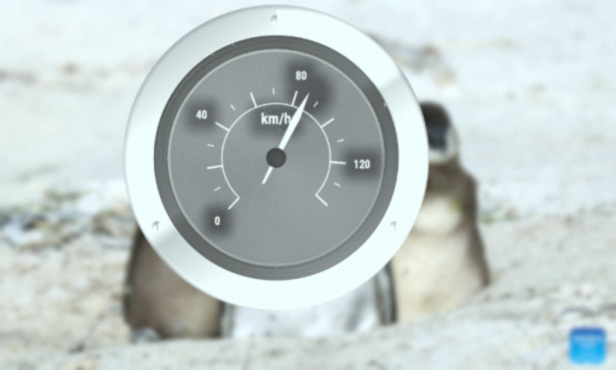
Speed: 85 km/h
